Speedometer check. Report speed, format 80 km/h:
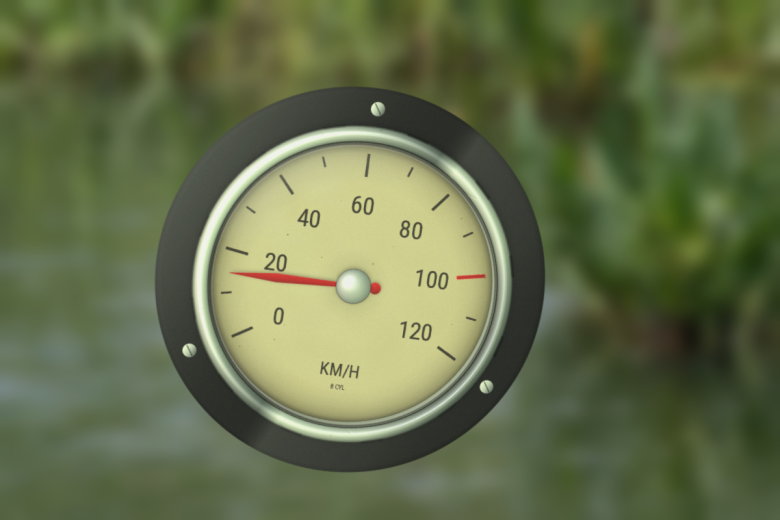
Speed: 15 km/h
